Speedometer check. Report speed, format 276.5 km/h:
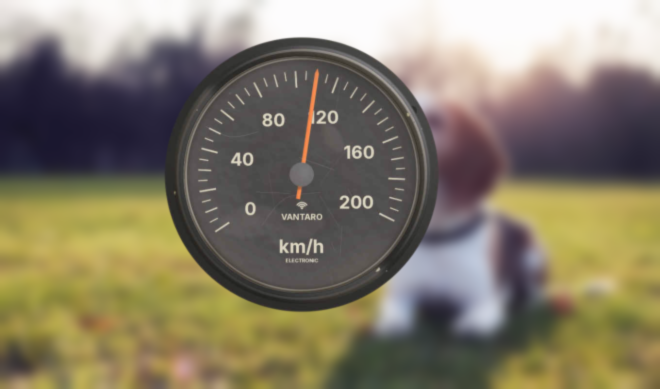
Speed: 110 km/h
